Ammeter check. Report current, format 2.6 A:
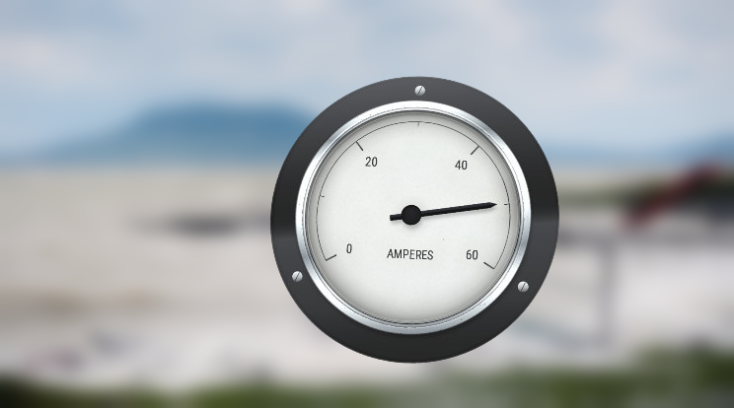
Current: 50 A
